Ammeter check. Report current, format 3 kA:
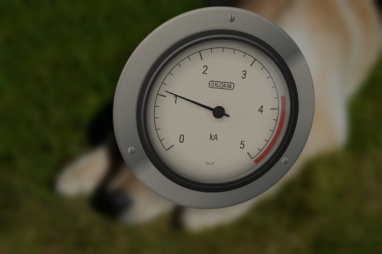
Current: 1.1 kA
